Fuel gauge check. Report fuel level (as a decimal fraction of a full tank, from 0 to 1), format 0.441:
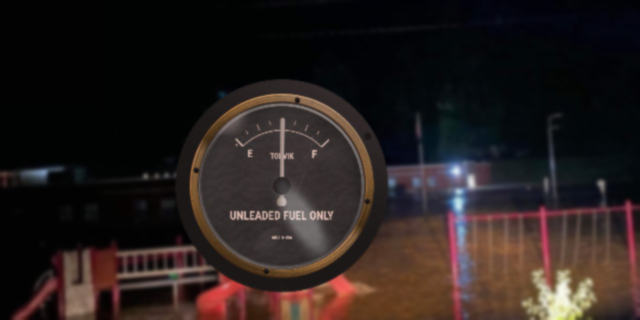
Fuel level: 0.5
